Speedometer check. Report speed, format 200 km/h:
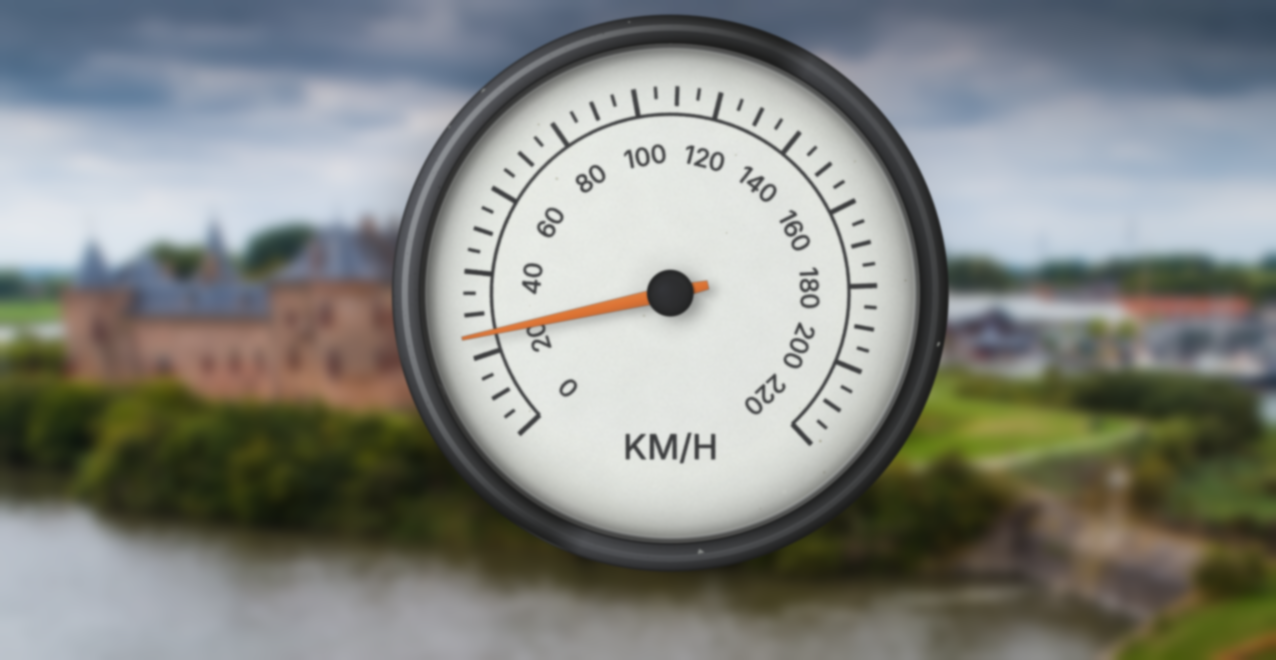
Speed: 25 km/h
